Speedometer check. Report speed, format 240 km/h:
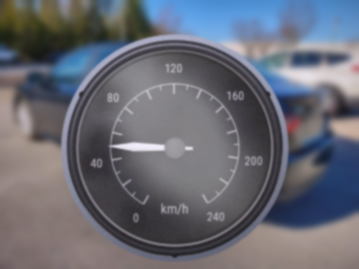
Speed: 50 km/h
